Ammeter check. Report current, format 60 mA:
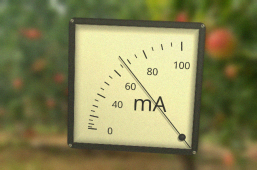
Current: 67.5 mA
